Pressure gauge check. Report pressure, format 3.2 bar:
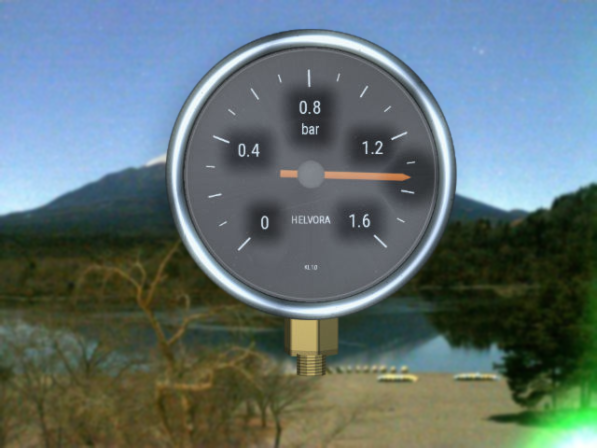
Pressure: 1.35 bar
